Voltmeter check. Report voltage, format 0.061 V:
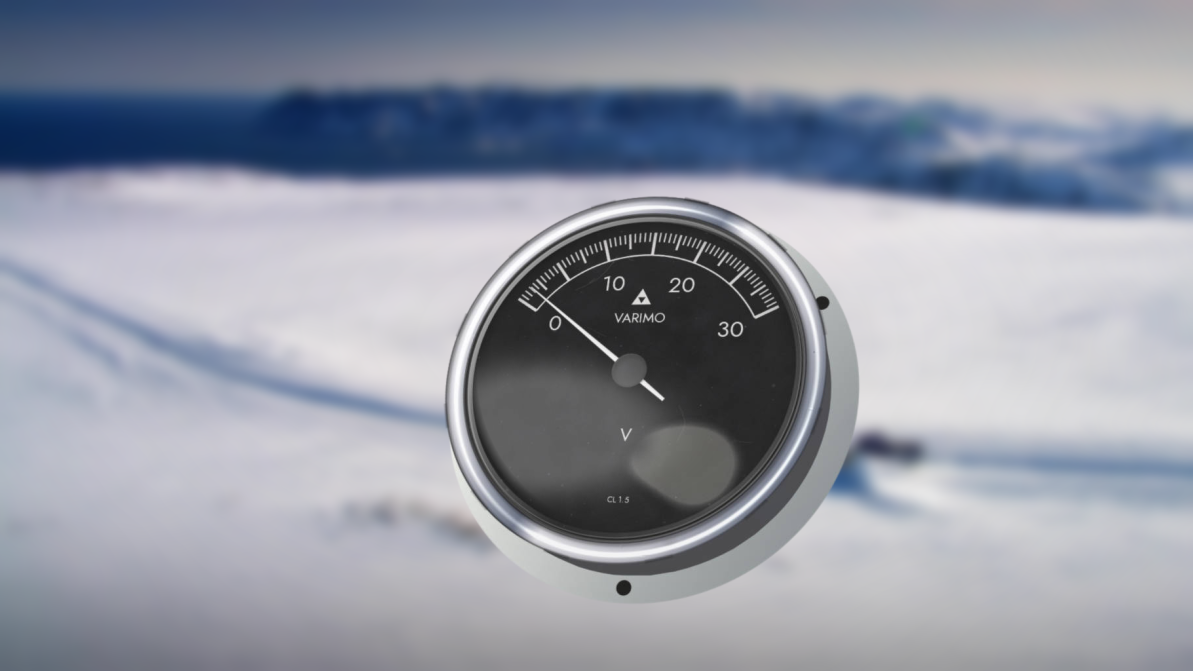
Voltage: 1.5 V
